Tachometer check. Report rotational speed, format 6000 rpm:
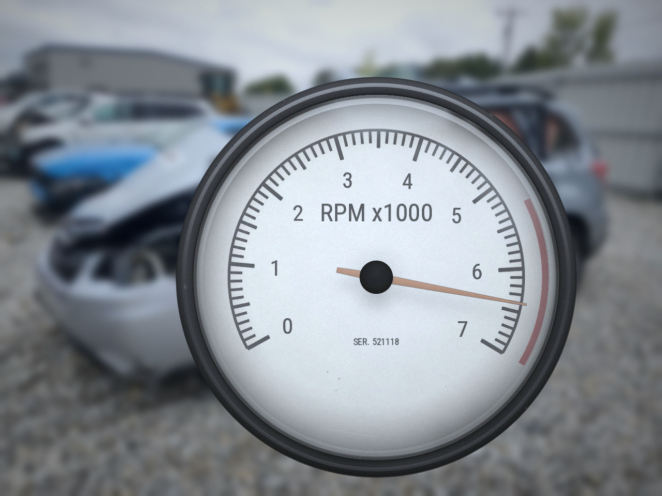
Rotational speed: 6400 rpm
